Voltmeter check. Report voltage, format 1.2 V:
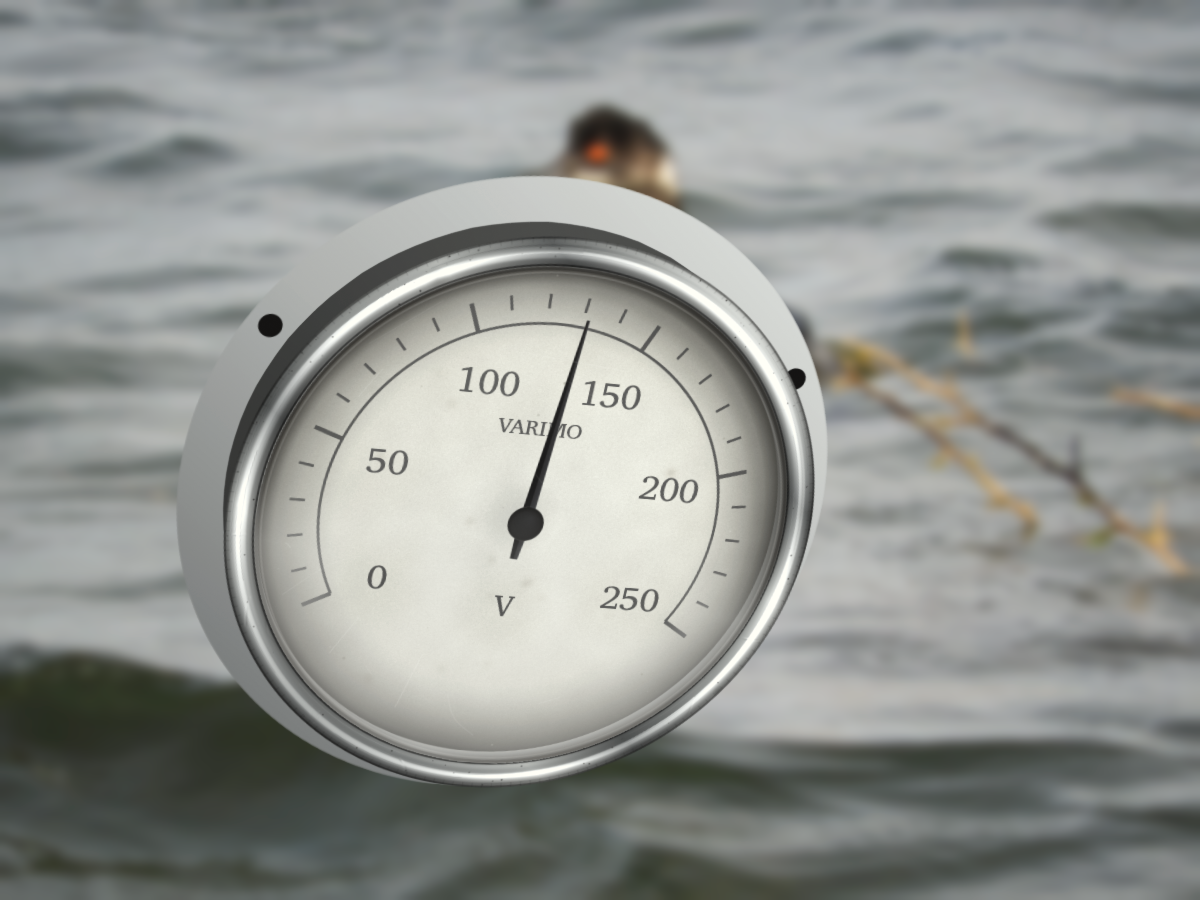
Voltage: 130 V
